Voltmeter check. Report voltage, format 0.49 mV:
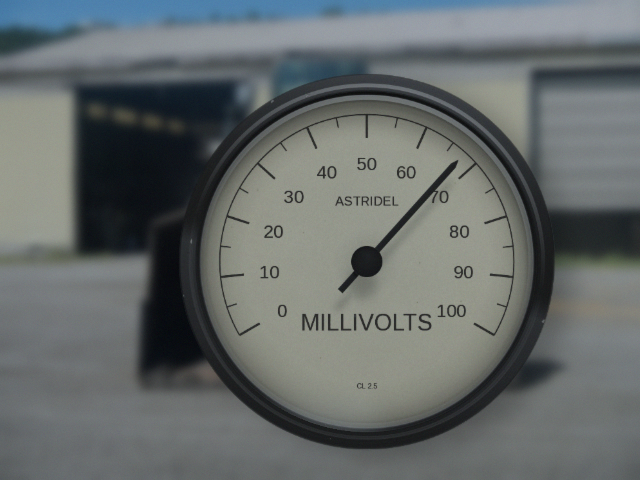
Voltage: 67.5 mV
